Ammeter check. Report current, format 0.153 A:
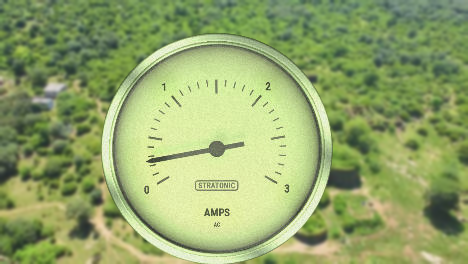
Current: 0.25 A
